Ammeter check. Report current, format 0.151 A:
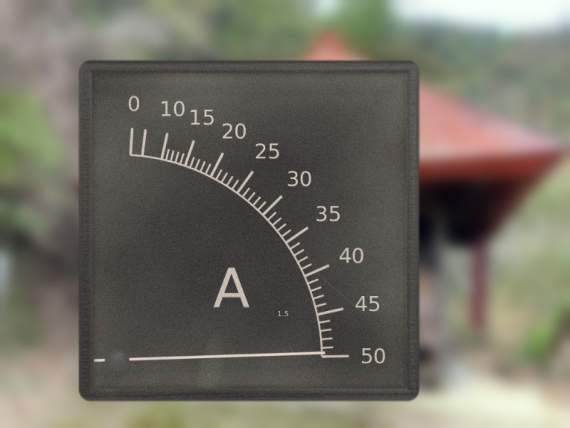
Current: 49.5 A
